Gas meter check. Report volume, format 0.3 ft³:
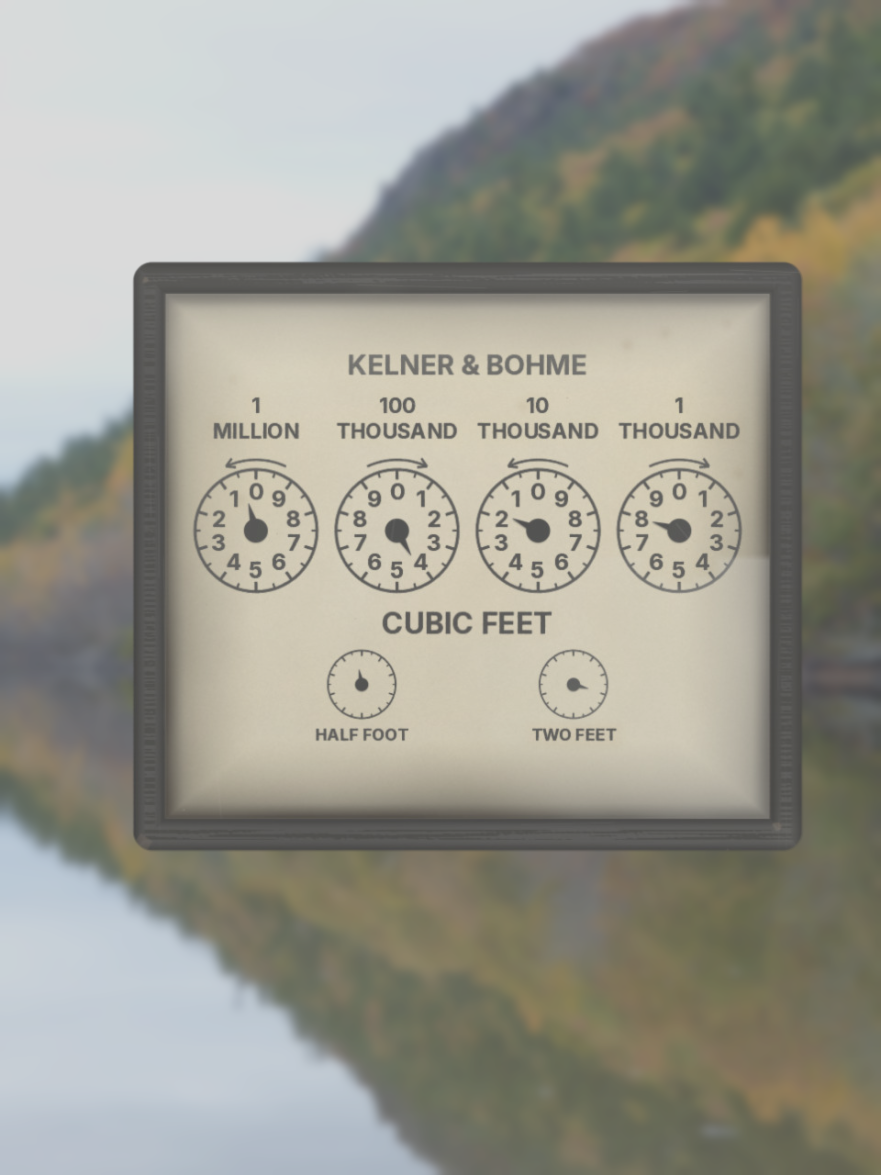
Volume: 41800 ft³
